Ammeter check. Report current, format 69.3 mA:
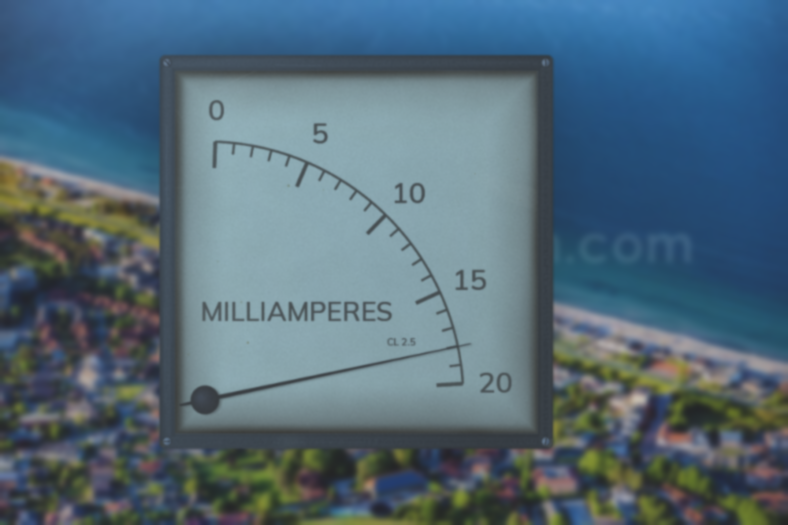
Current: 18 mA
